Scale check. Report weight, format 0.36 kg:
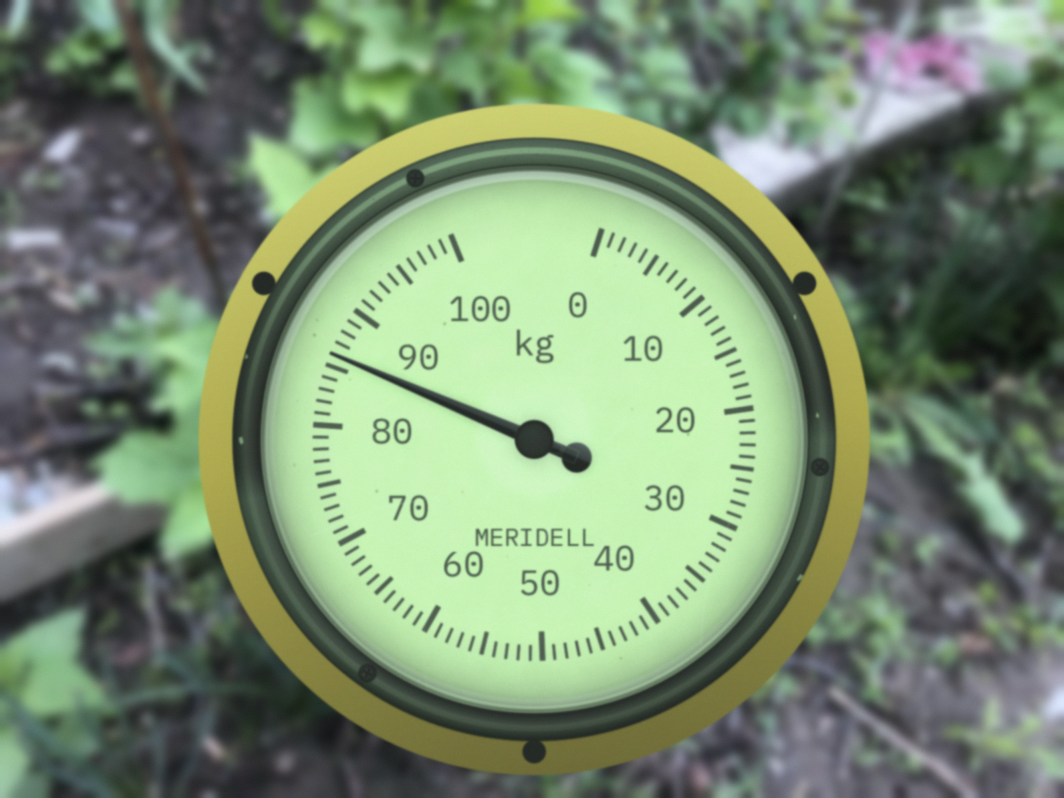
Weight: 86 kg
